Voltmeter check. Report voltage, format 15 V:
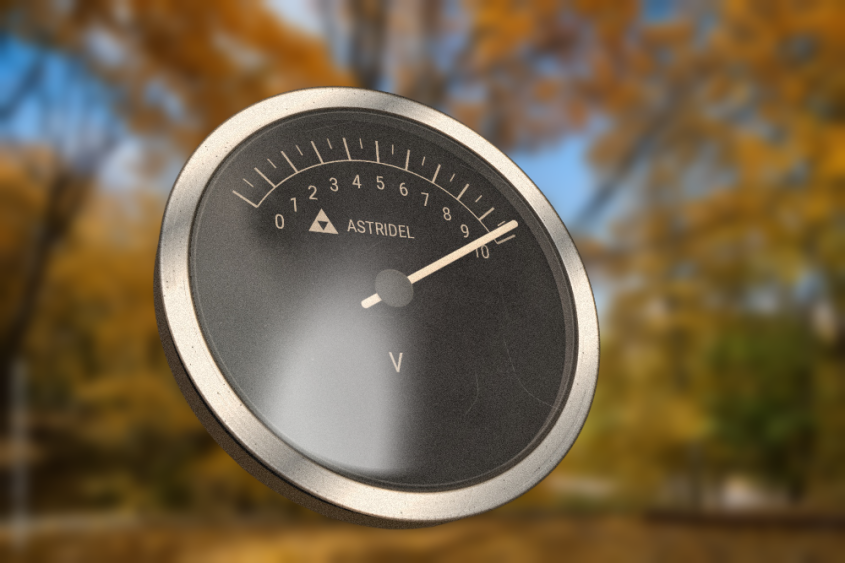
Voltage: 9.75 V
